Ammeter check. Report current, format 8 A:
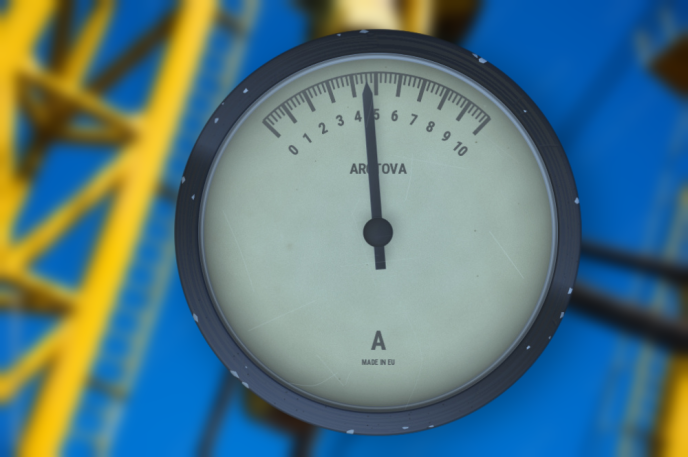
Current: 4.6 A
